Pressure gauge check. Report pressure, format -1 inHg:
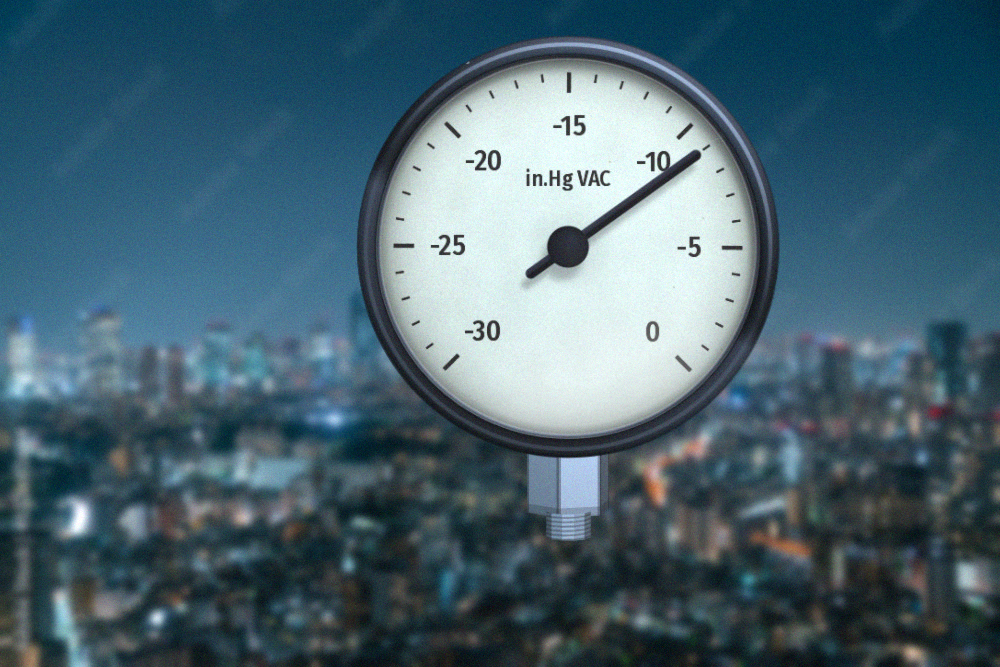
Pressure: -9 inHg
